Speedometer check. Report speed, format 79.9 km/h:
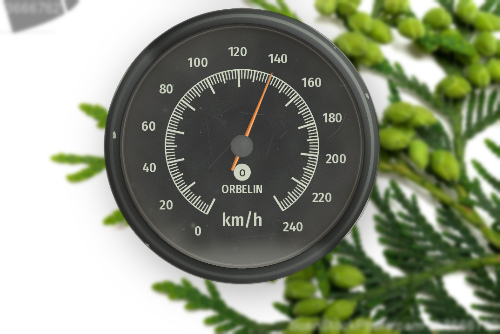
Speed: 140 km/h
